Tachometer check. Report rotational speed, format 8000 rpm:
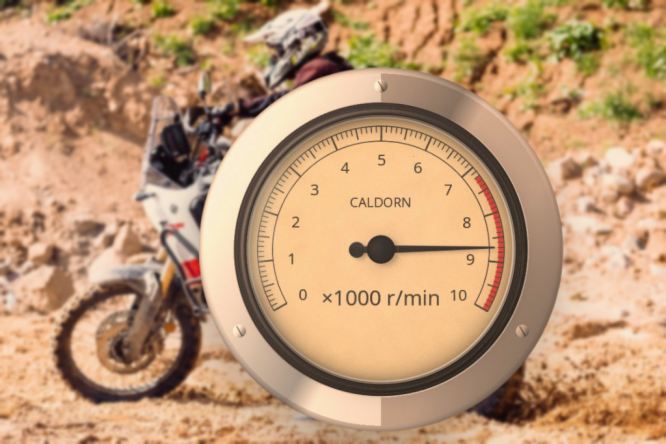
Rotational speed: 8700 rpm
